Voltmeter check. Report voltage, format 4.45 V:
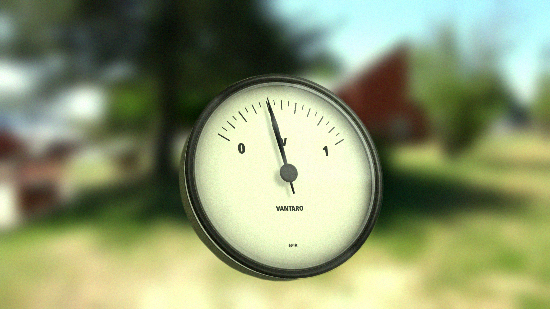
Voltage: 0.4 V
